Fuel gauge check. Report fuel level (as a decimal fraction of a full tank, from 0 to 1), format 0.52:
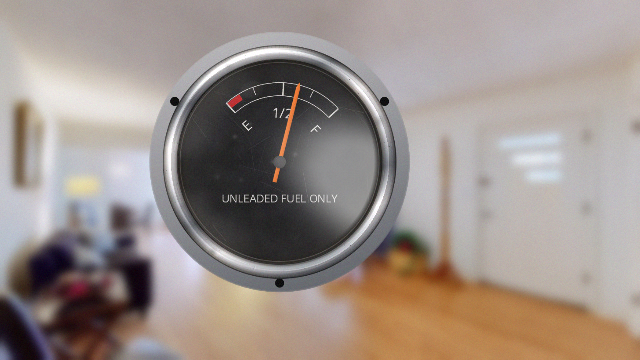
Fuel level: 0.625
